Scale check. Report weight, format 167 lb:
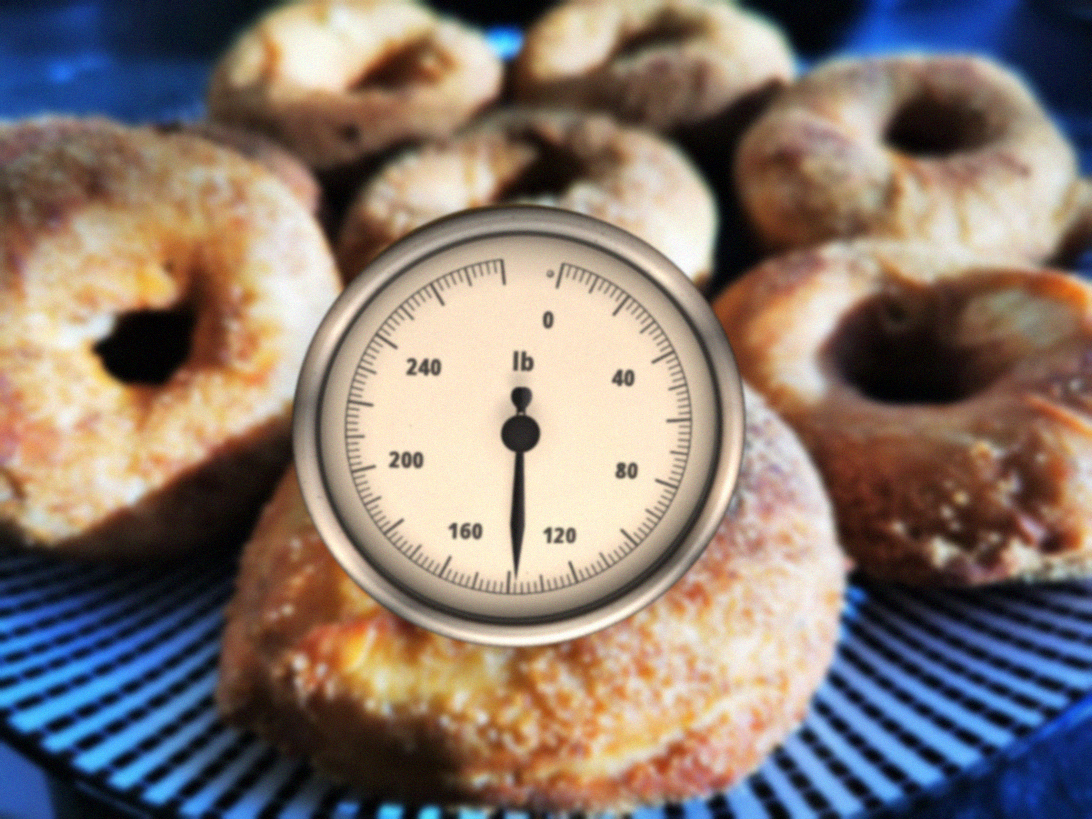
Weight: 138 lb
